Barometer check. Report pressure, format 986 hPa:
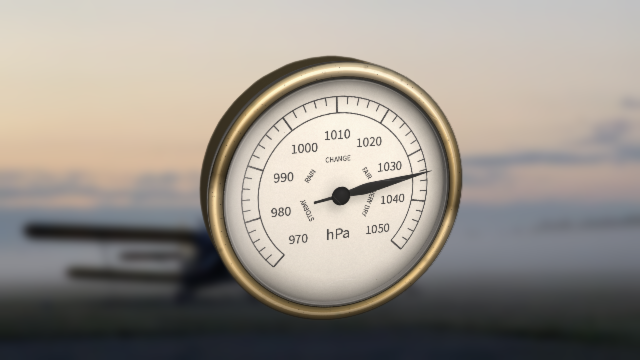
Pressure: 1034 hPa
